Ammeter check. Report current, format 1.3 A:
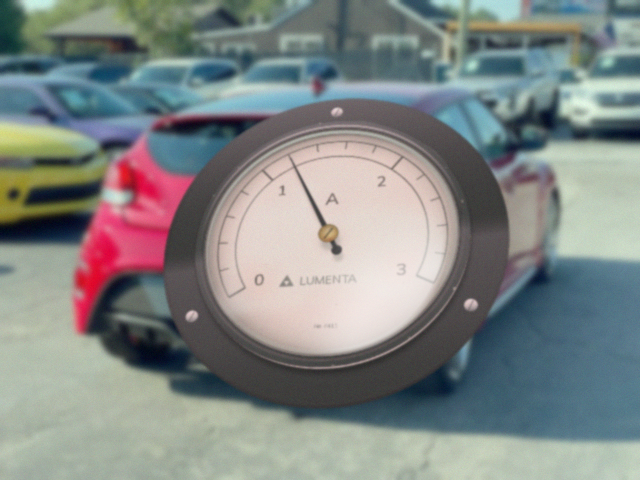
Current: 1.2 A
